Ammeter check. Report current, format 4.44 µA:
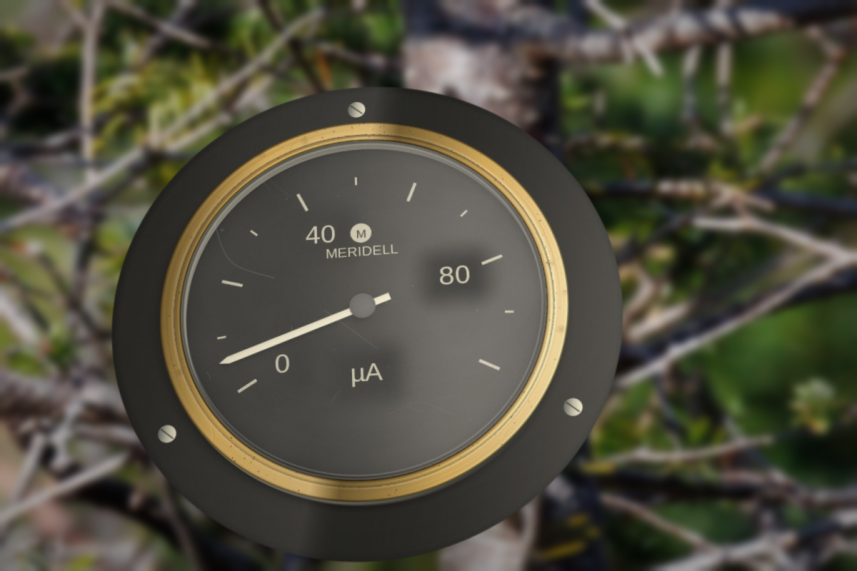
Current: 5 µA
